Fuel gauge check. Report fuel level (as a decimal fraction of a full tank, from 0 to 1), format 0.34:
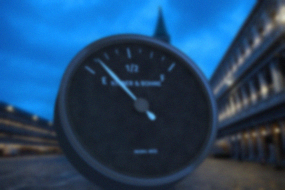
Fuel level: 0.125
